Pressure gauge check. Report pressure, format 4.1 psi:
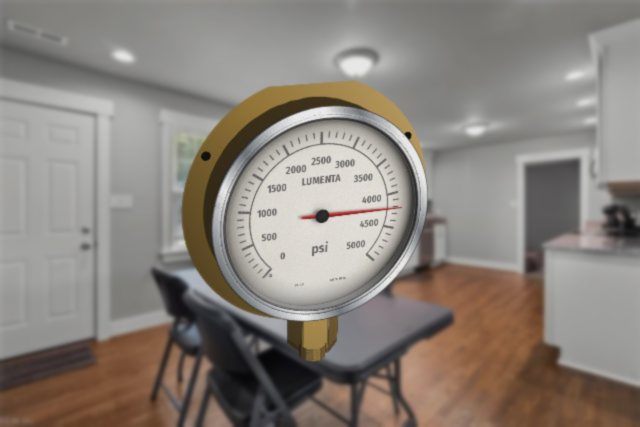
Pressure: 4200 psi
